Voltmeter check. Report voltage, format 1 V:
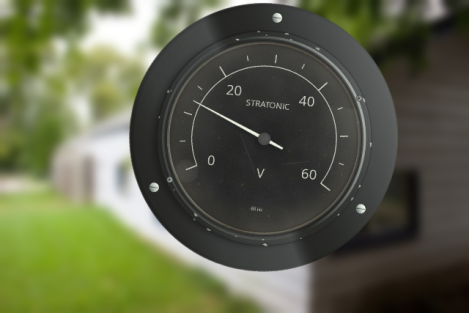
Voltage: 12.5 V
